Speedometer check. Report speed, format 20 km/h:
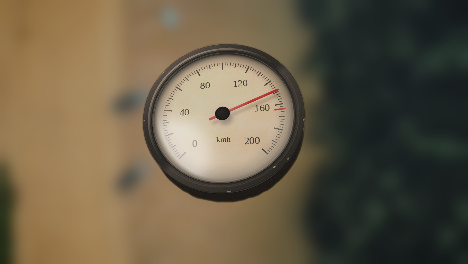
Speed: 150 km/h
